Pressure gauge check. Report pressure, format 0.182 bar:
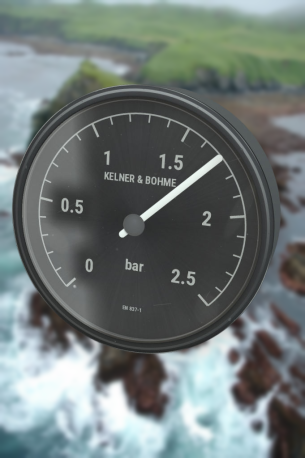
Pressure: 1.7 bar
